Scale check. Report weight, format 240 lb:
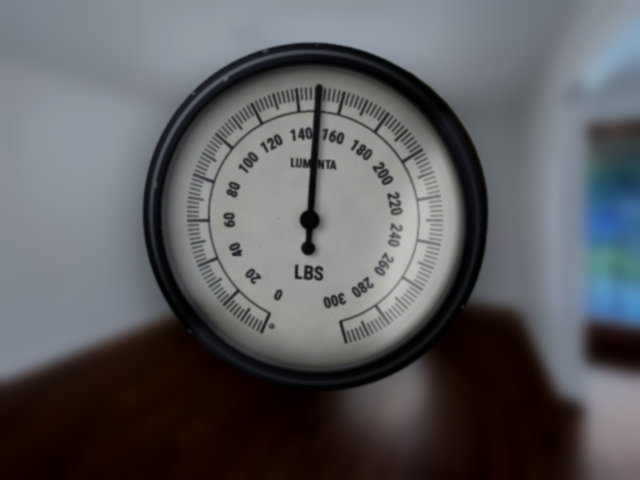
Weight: 150 lb
